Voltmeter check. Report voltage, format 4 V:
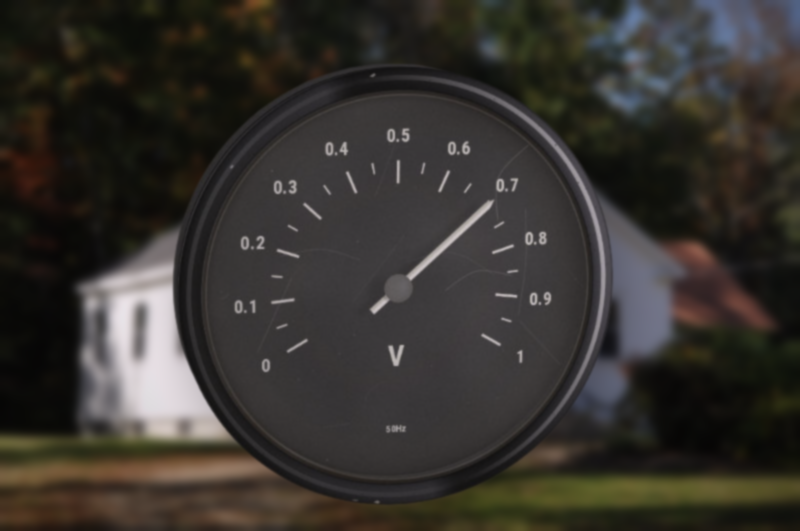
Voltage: 0.7 V
